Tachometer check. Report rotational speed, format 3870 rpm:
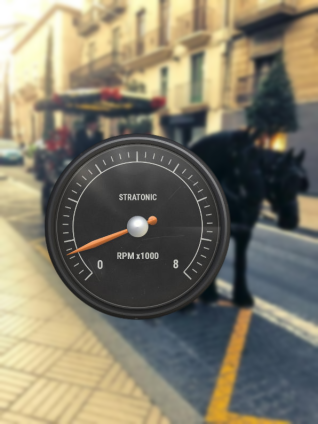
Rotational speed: 700 rpm
